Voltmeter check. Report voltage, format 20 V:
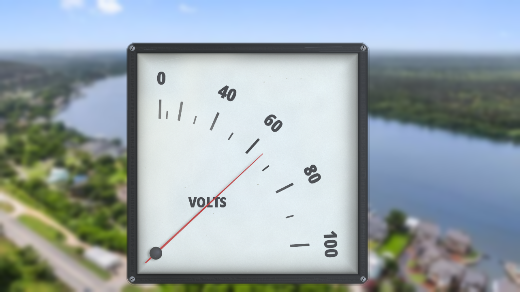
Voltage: 65 V
